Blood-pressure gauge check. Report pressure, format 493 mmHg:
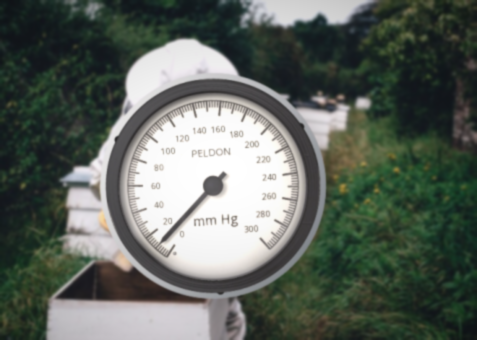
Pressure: 10 mmHg
